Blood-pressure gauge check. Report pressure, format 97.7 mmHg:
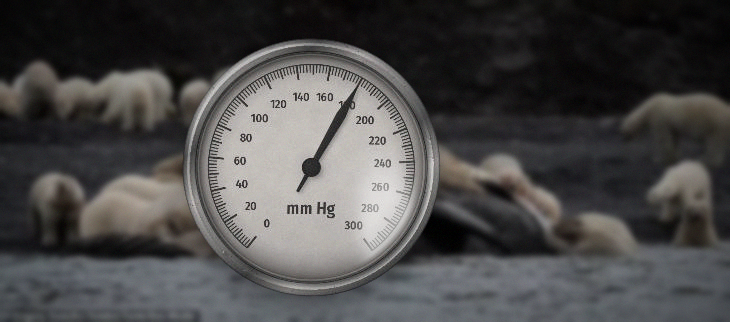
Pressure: 180 mmHg
